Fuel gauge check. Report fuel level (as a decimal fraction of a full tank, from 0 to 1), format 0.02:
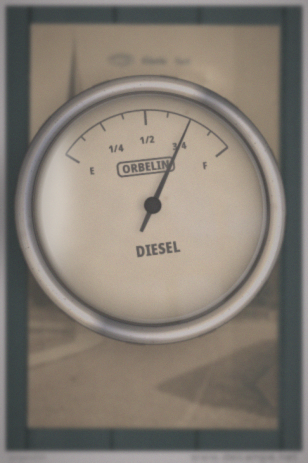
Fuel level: 0.75
